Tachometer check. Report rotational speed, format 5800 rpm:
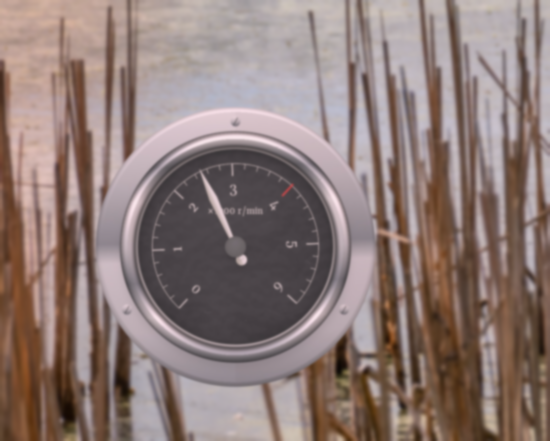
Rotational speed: 2500 rpm
